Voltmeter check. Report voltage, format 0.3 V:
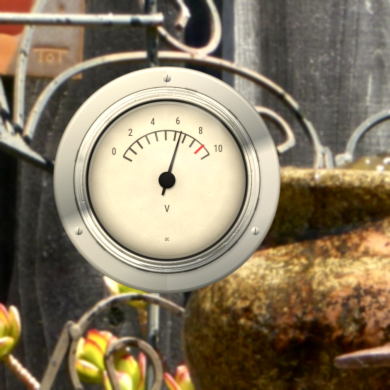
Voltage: 6.5 V
